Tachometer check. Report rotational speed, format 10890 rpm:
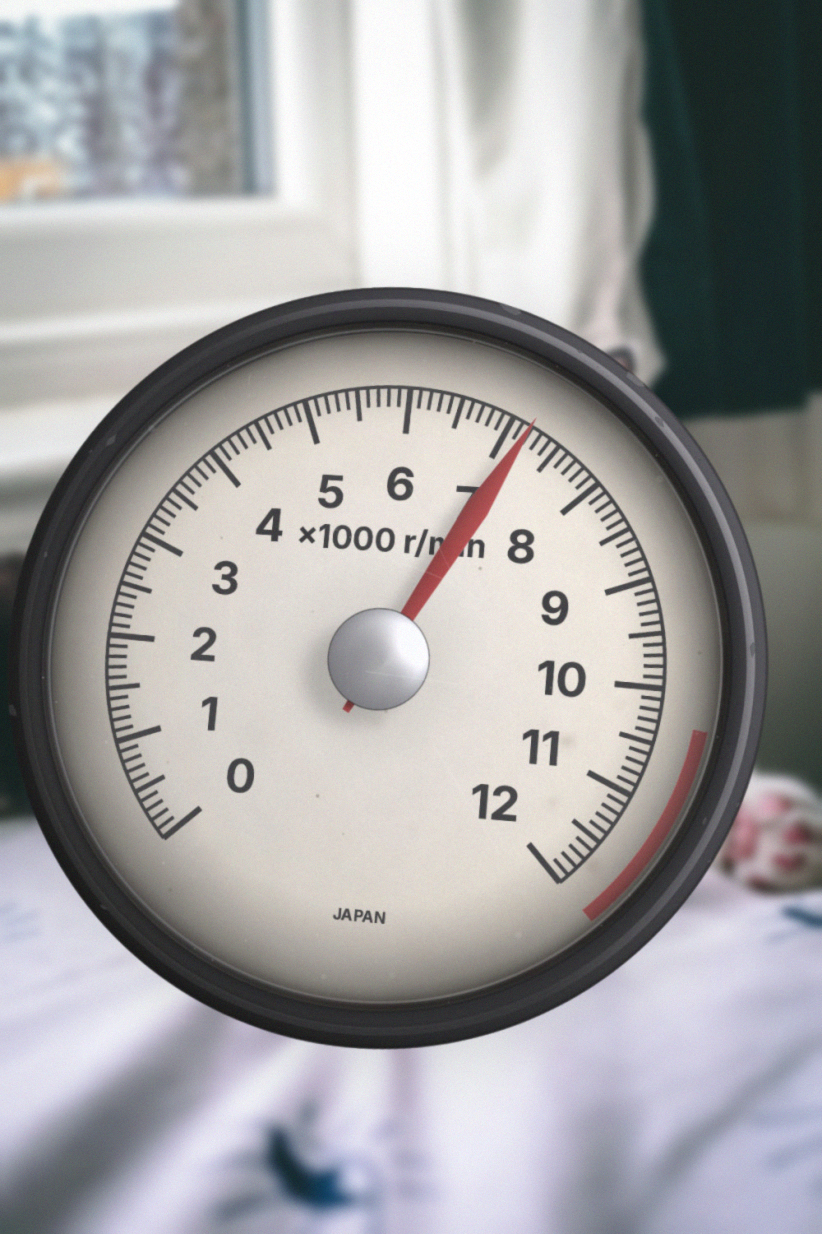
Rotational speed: 7200 rpm
